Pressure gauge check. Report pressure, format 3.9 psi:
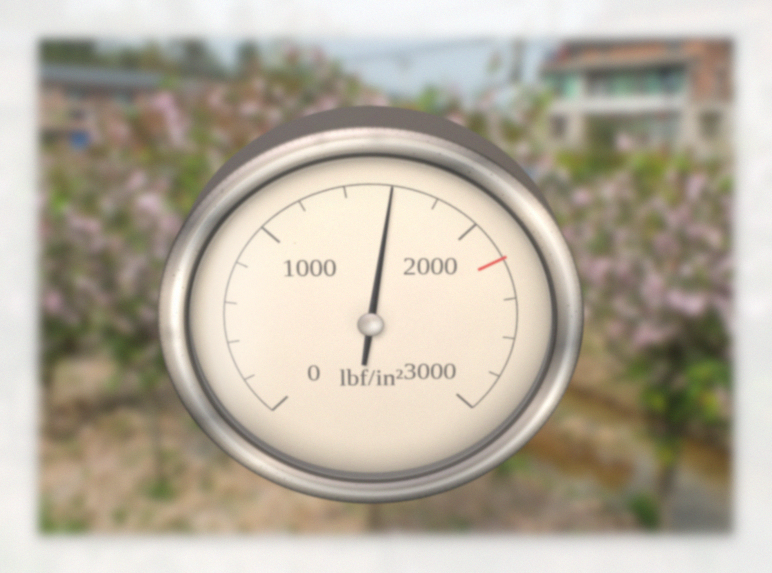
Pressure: 1600 psi
